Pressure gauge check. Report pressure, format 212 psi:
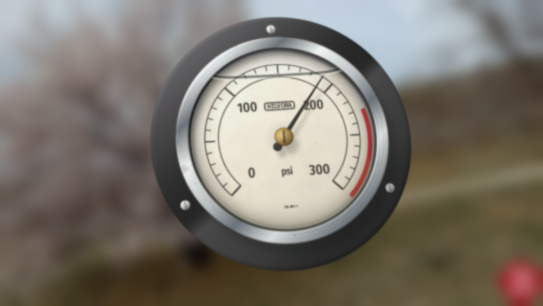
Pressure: 190 psi
